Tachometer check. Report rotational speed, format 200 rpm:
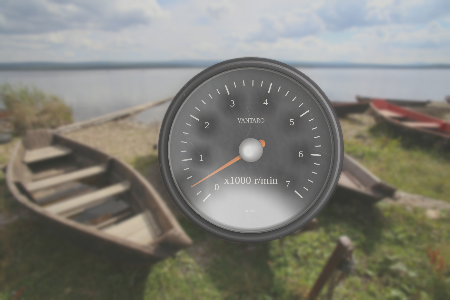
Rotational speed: 400 rpm
